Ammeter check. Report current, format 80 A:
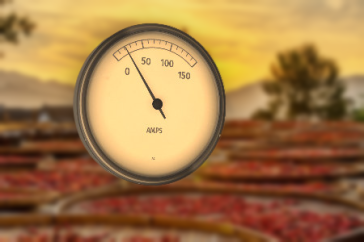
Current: 20 A
